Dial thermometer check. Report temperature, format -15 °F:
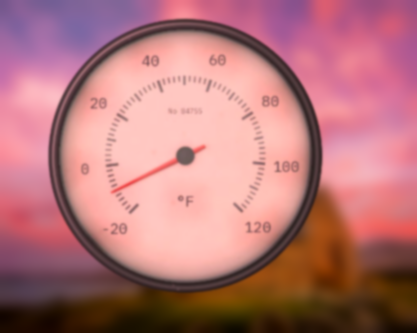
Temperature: -10 °F
